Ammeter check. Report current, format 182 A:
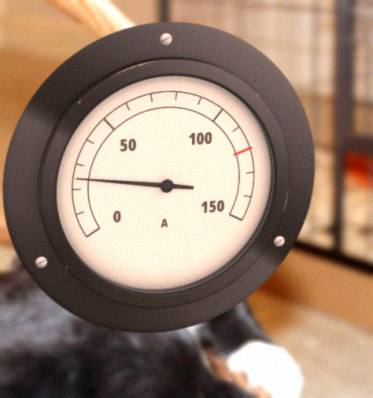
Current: 25 A
